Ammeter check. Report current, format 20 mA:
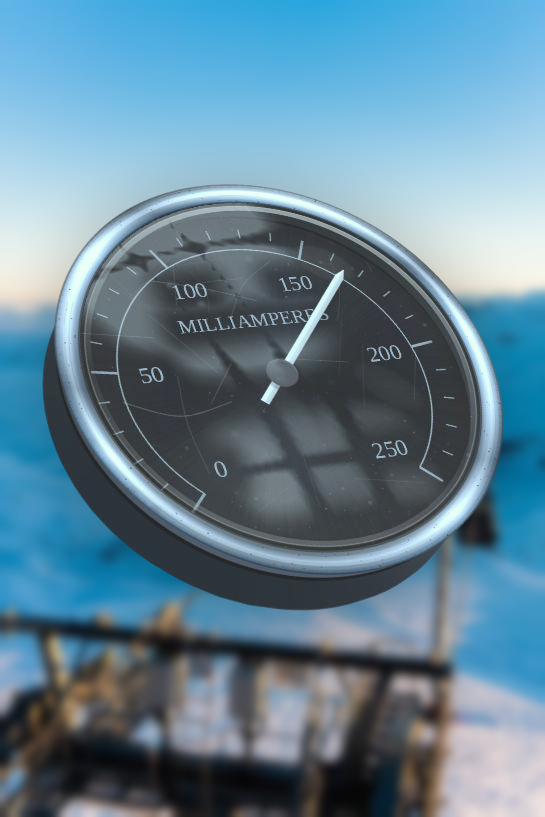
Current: 165 mA
